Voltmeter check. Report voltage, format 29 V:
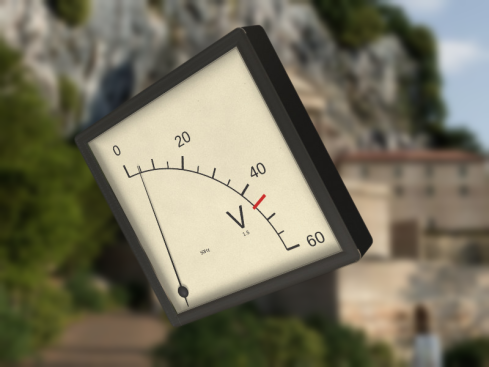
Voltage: 5 V
